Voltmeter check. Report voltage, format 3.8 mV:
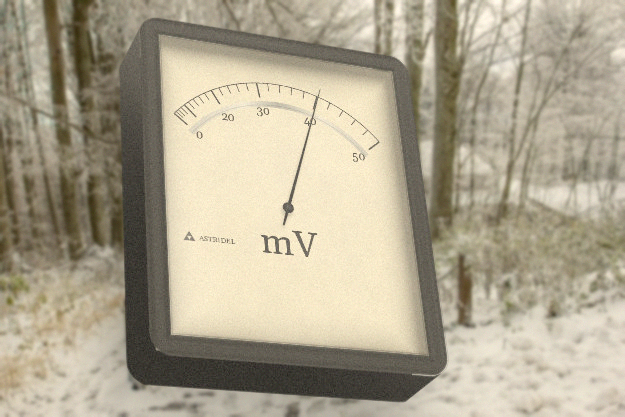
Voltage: 40 mV
